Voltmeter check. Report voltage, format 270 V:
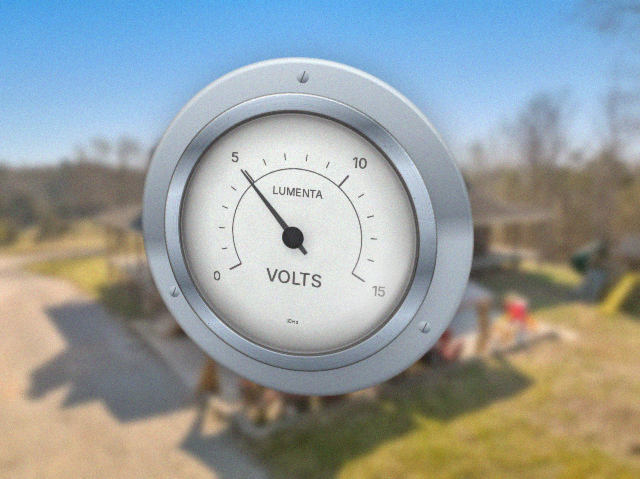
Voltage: 5 V
